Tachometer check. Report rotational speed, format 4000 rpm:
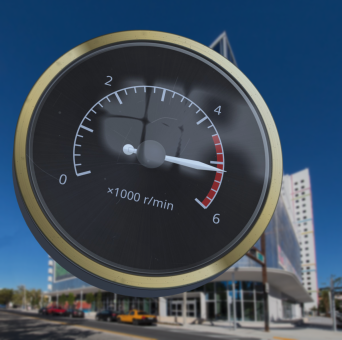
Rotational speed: 5200 rpm
